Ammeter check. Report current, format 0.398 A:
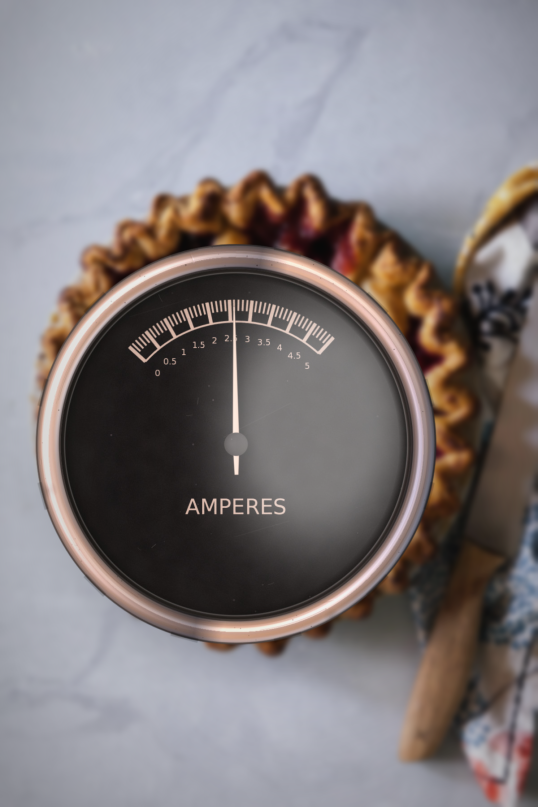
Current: 2.6 A
